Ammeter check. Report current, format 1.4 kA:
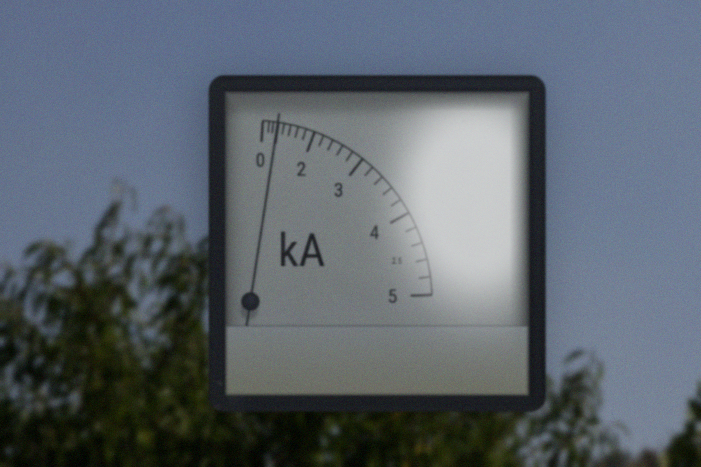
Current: 1 kA
